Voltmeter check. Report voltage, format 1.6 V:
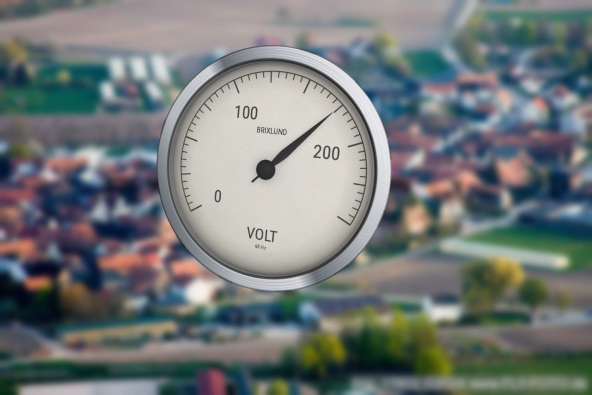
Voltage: 175 V
